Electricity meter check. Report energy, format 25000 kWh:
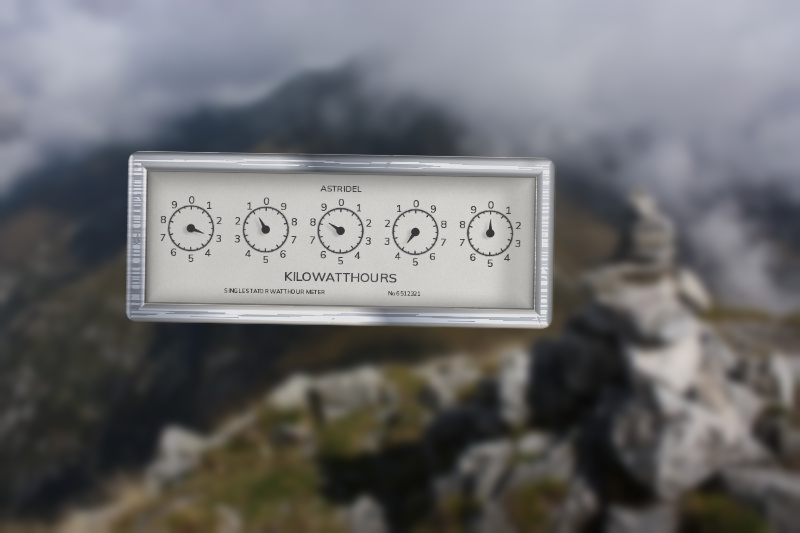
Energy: 30840 kWh
